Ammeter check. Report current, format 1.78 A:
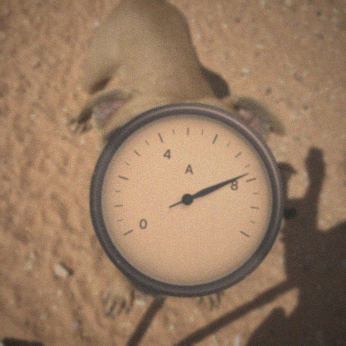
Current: 7.75 A
